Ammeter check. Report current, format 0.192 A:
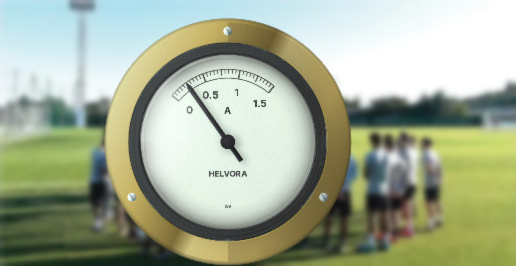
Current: 0.25 A
